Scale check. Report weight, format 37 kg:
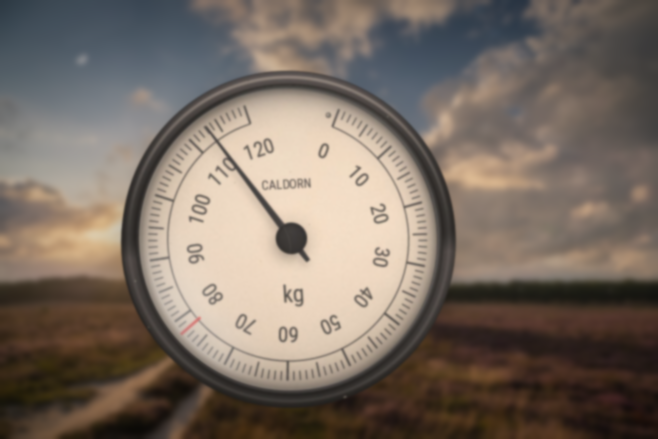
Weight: 113 kg
